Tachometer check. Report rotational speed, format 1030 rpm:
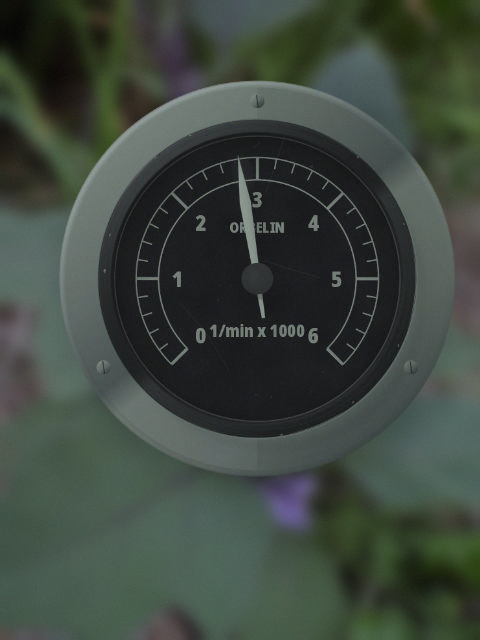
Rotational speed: 2800 rpm
